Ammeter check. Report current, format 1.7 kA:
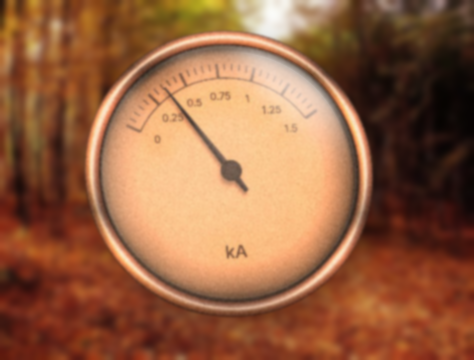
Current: 0.35 kA
